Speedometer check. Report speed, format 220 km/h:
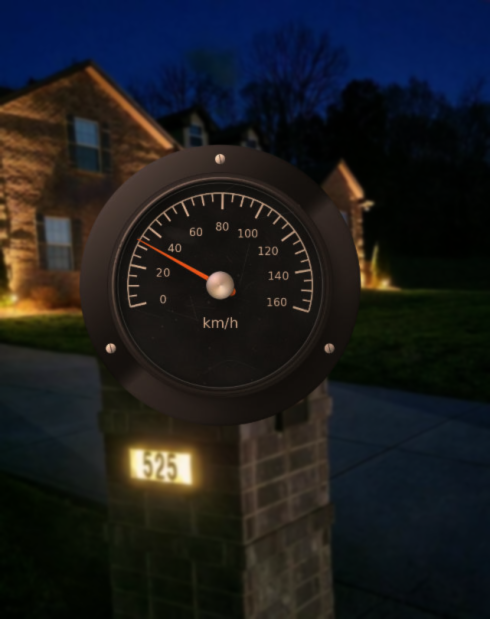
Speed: 32.5 km/h
